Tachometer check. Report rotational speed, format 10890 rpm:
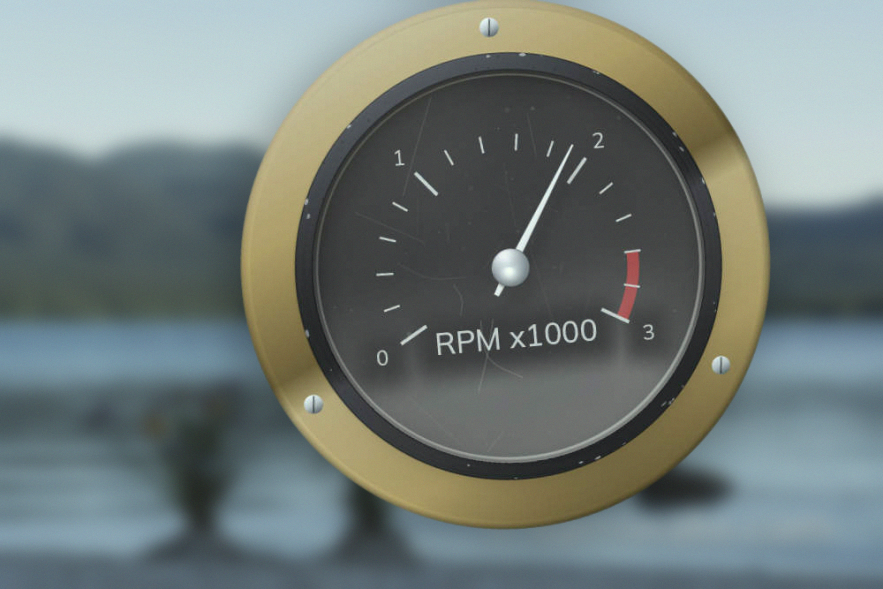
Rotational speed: 1900 rpm
